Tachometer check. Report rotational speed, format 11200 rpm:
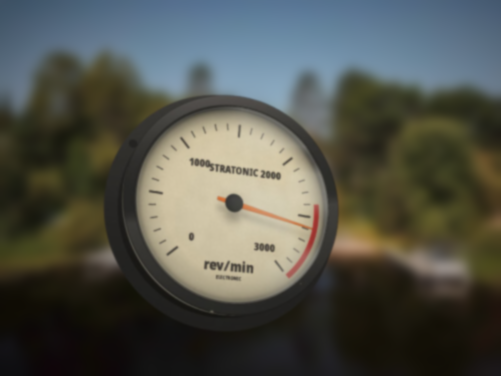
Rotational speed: 2600 rpm
